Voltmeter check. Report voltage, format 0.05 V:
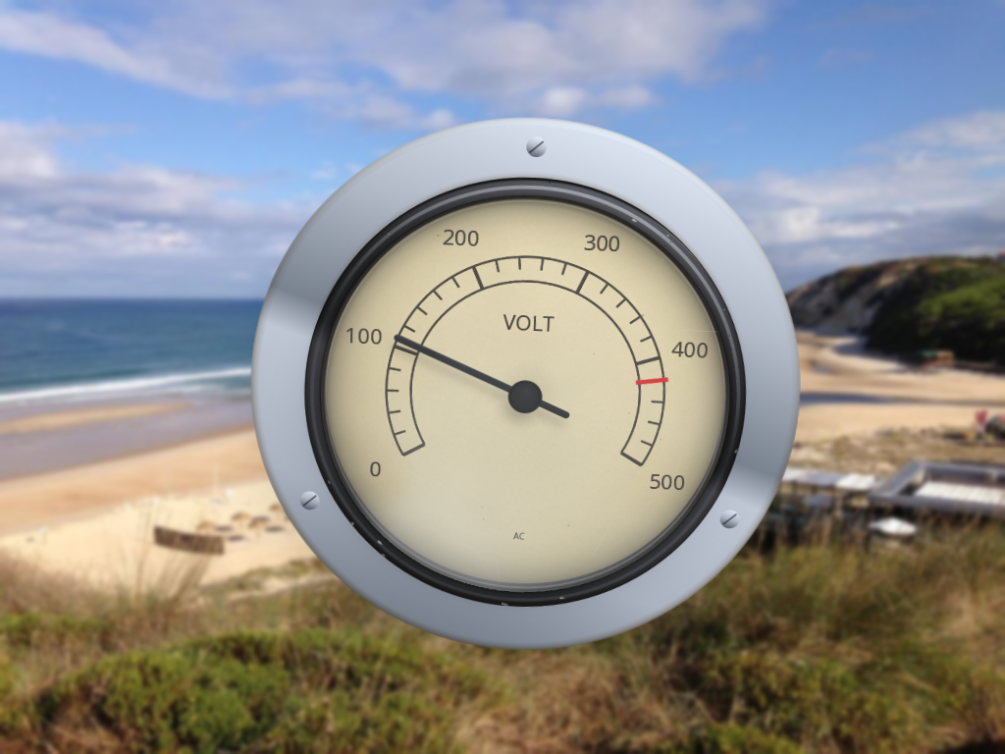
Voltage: 110 V
